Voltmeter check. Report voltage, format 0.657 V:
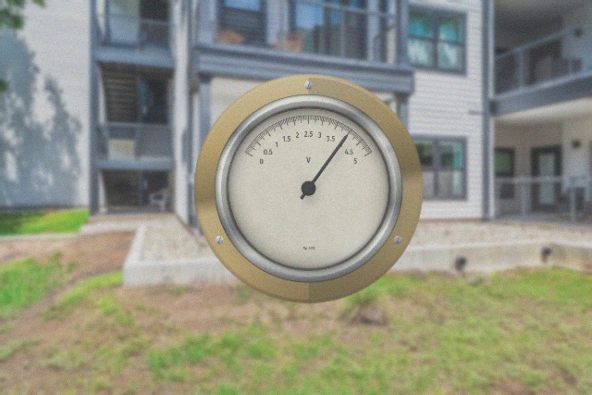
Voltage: 4 V
